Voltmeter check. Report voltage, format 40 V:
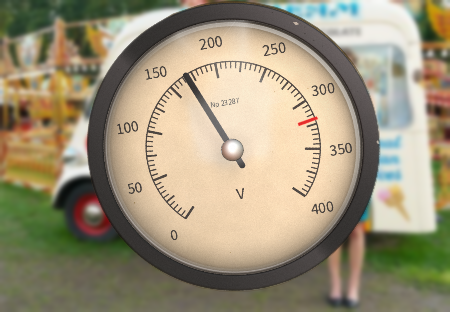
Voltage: 170 V
